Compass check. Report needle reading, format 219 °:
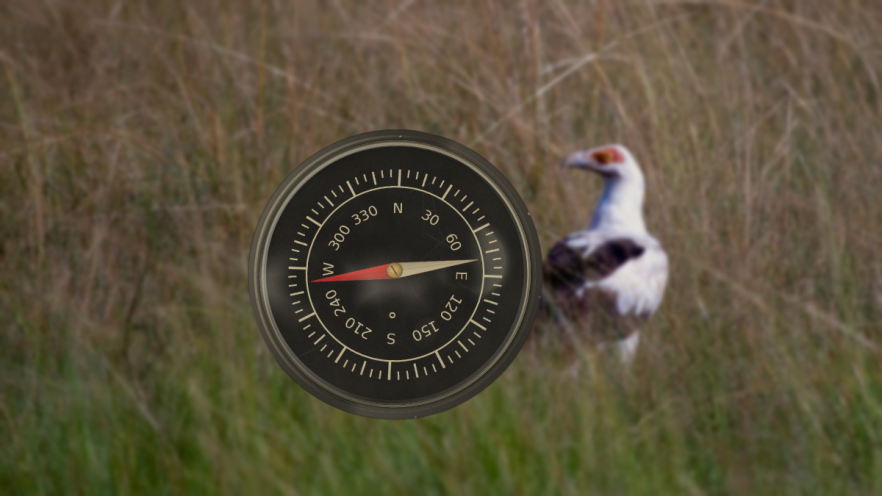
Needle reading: 260 °
